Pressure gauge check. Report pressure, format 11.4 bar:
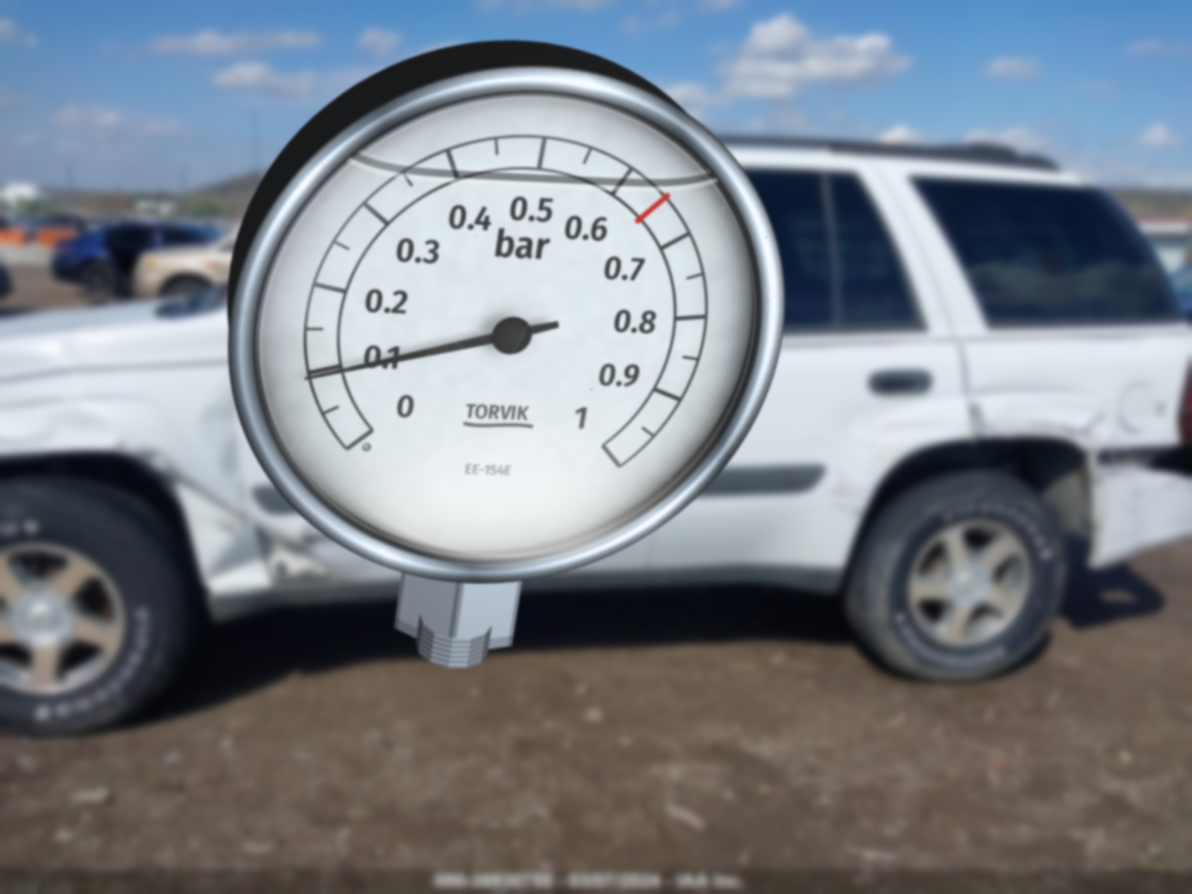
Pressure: 0.1 bar
